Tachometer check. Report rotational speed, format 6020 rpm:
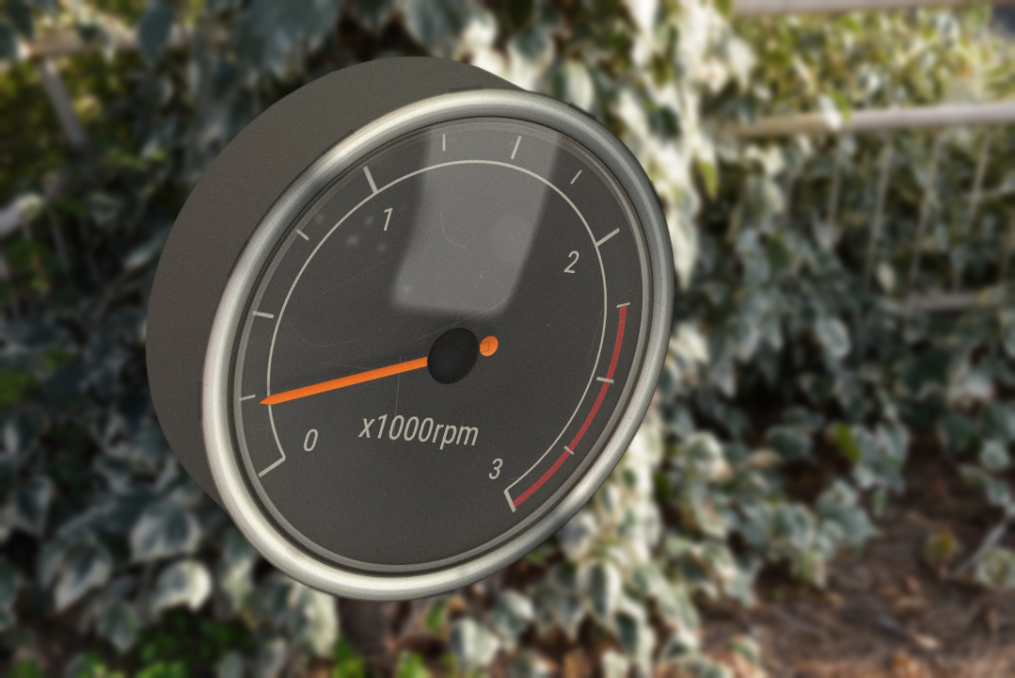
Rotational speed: 250 rpm
